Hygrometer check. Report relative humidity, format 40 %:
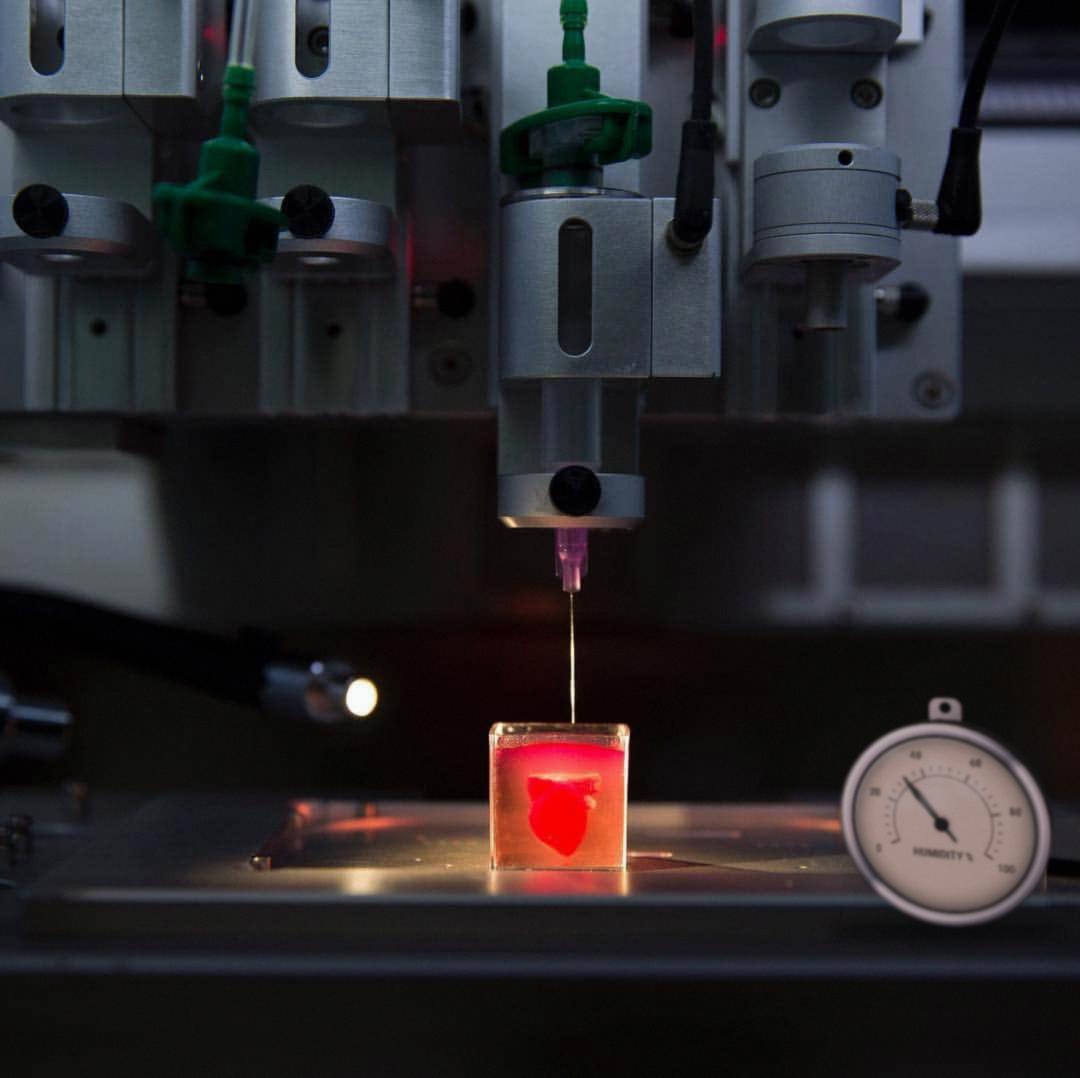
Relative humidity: 32 %
